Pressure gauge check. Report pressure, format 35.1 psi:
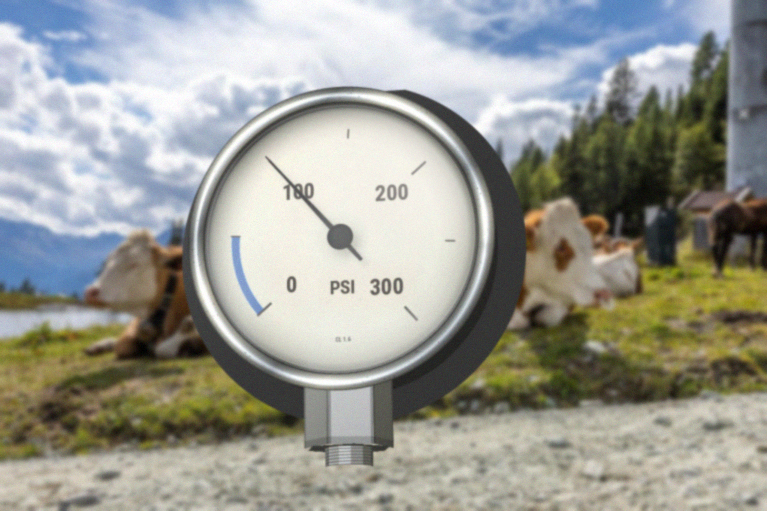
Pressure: 100 psi
